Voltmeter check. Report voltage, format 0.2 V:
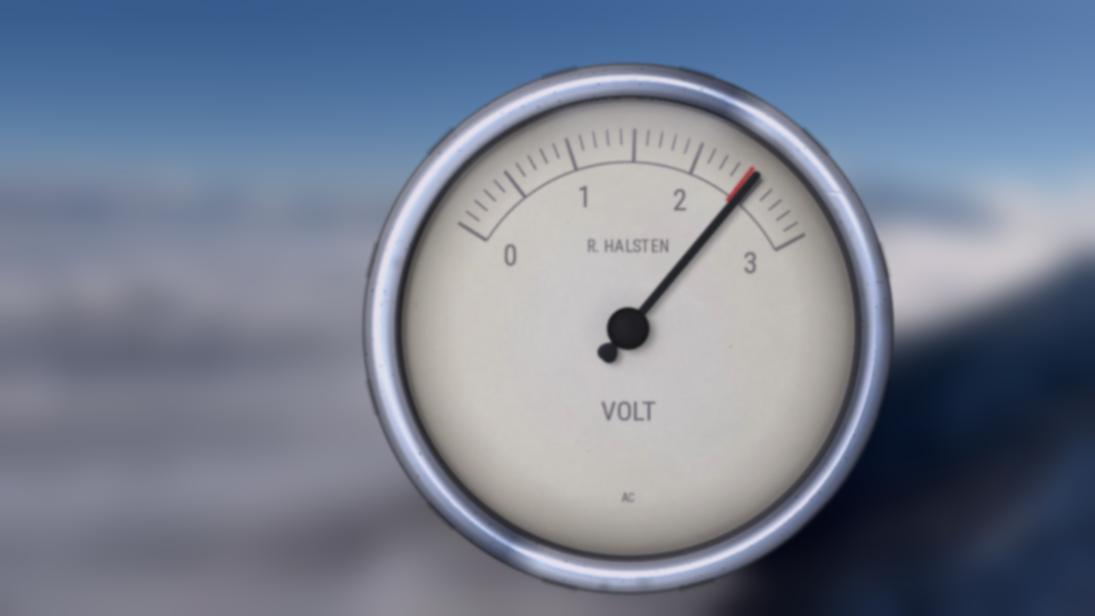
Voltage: 2.45 V
